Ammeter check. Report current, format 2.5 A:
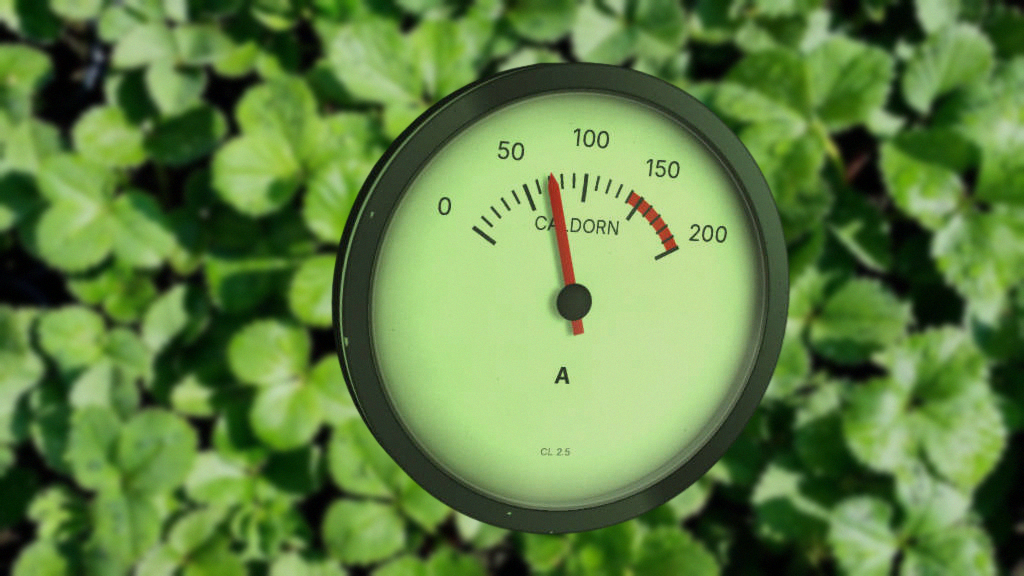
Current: 70 A
